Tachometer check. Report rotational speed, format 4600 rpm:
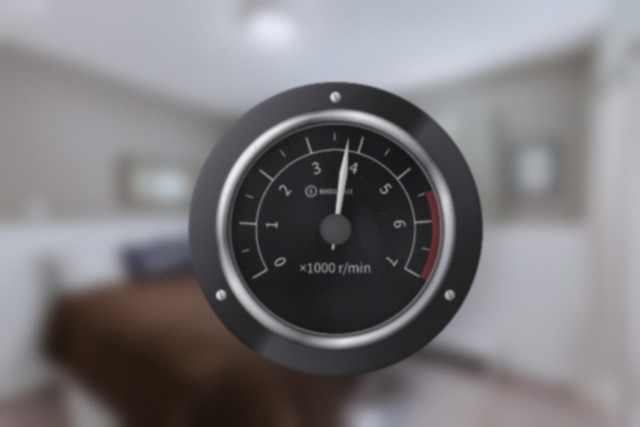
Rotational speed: 3750 rpm
